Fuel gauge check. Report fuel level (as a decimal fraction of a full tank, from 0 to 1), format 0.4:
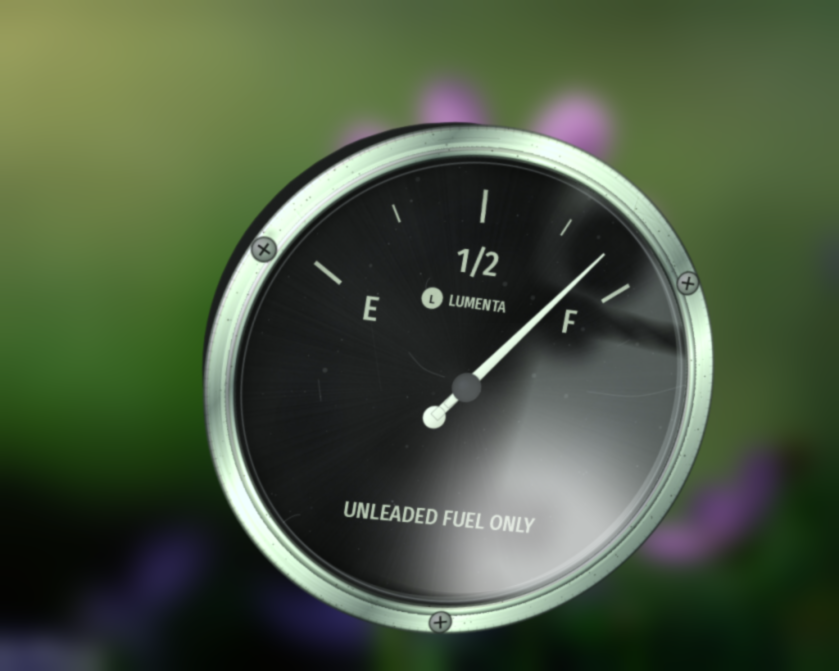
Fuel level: 0.875
